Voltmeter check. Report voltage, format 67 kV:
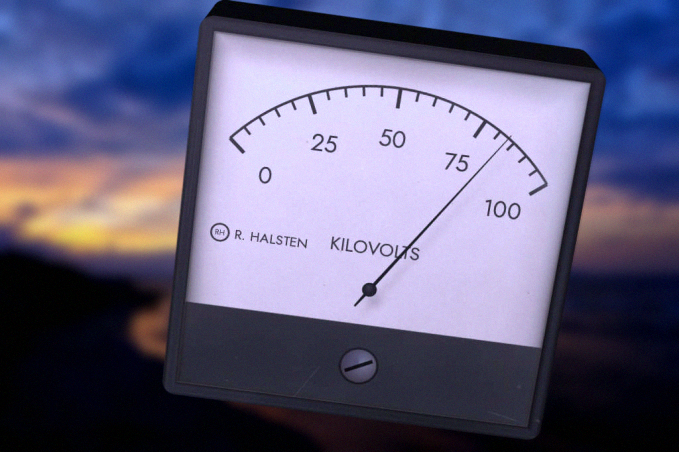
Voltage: 82.5 kV
